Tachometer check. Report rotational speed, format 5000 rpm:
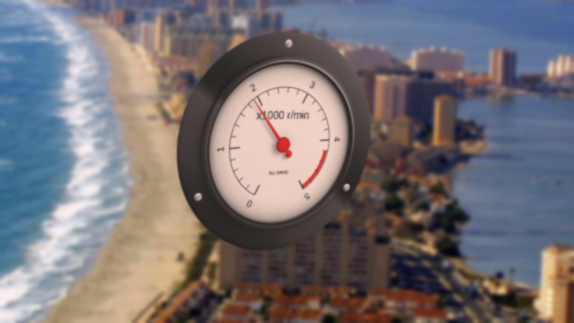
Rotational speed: 1900 rpm
